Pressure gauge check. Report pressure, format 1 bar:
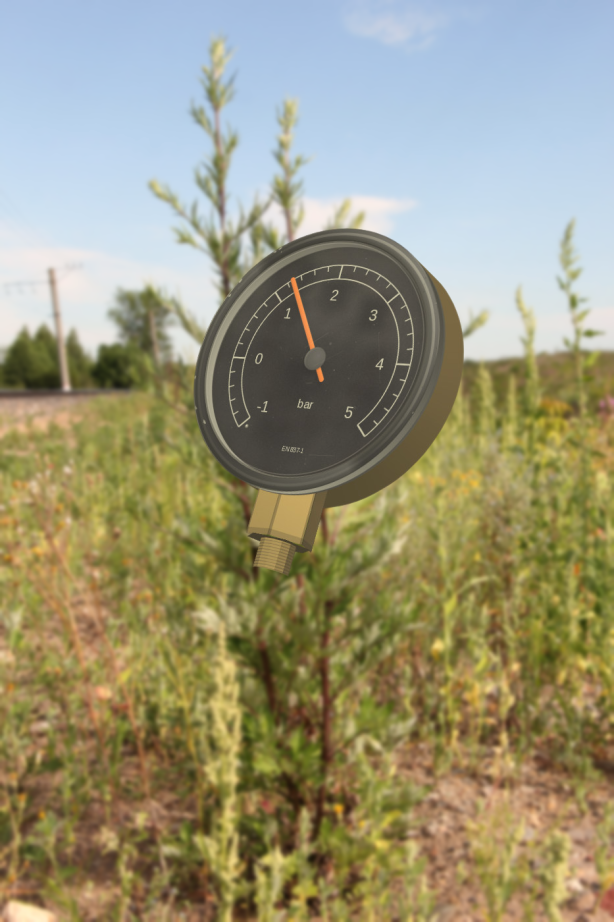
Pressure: 1.3 bar
